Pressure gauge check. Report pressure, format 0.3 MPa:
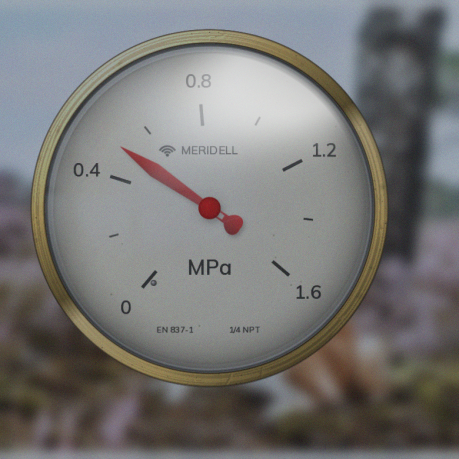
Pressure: 0.5 MPa
